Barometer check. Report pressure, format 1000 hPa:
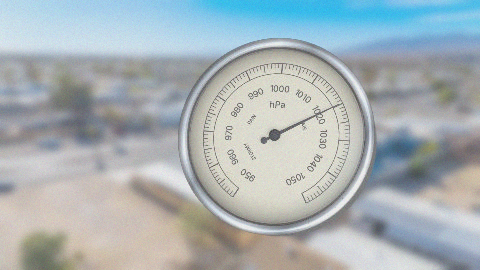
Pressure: 1020 hPa
